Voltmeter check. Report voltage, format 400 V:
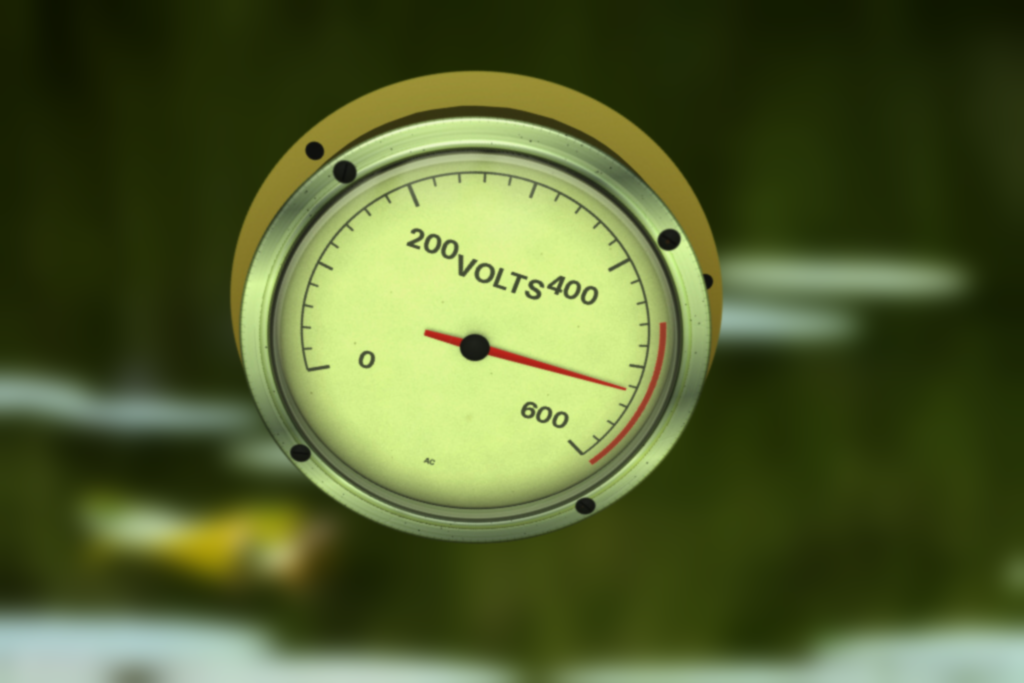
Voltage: 520 V
